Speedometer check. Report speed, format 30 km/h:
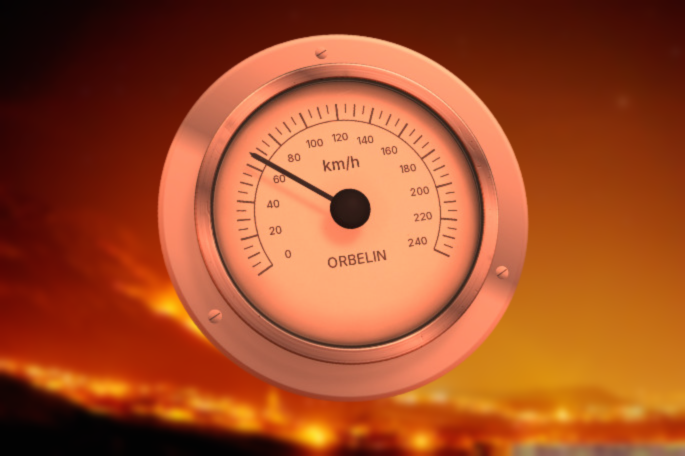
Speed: 65 km/h
